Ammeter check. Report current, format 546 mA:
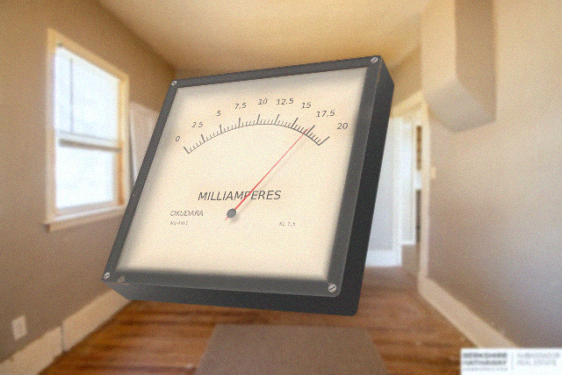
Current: 17.5 mA
